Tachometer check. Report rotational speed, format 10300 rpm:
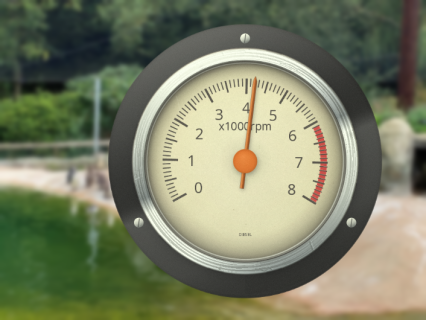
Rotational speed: 4200 rpm
